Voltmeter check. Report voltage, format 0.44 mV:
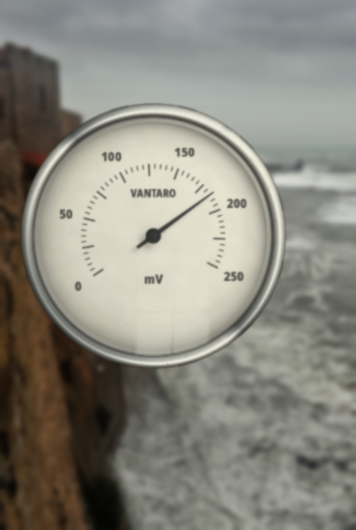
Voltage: 185 mV
